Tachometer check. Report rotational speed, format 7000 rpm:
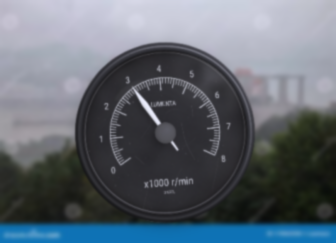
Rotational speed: 3000 rpm
